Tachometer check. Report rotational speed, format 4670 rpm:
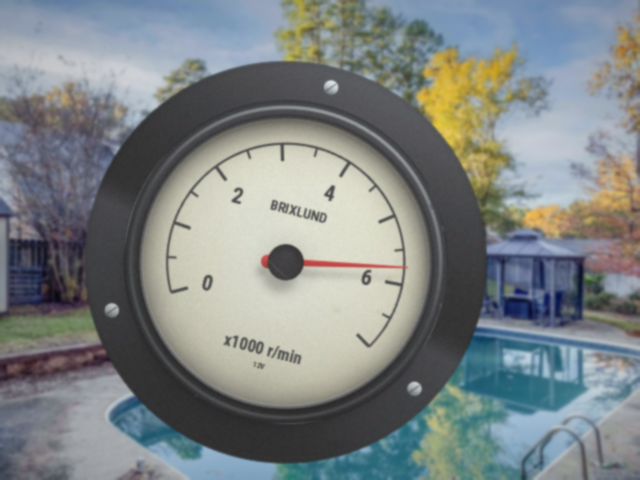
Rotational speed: 5750 rpm
